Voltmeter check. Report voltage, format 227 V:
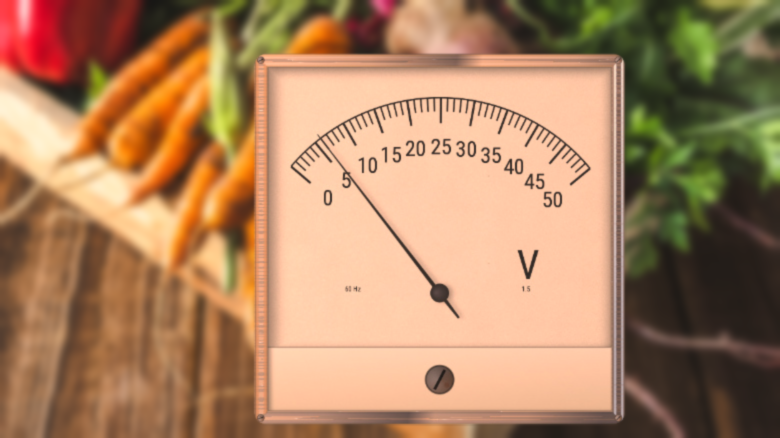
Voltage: 6 V
